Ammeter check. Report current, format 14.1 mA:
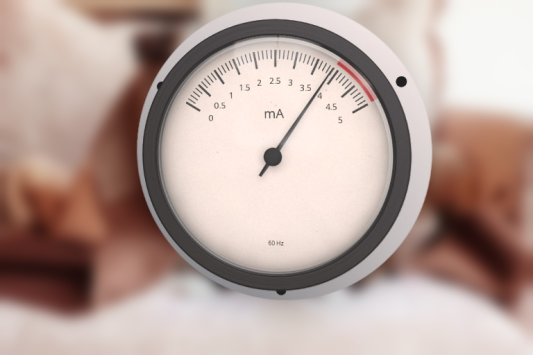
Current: 3.9 mA
